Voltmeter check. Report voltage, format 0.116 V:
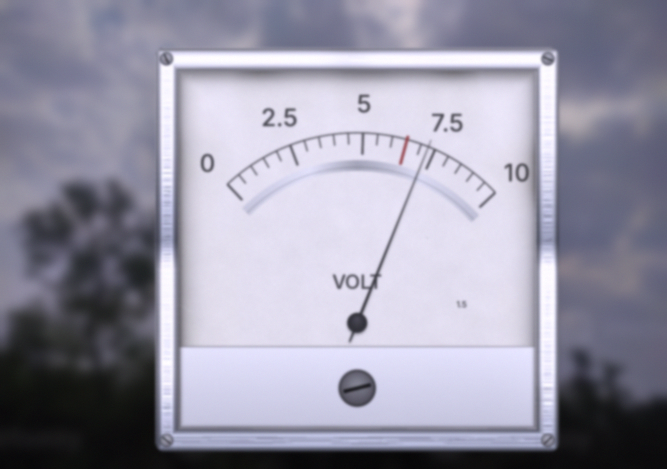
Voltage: 7.25 V
